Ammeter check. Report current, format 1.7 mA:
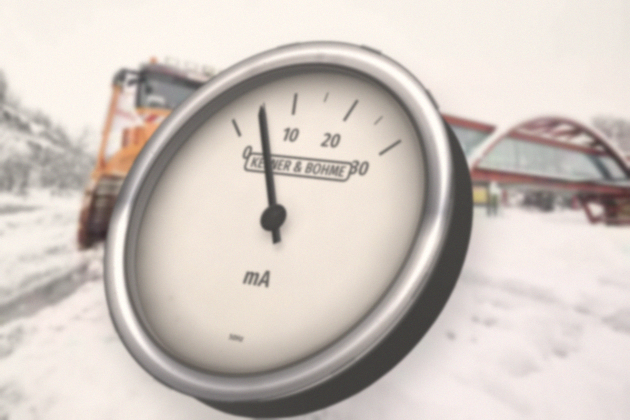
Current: 5 mA
